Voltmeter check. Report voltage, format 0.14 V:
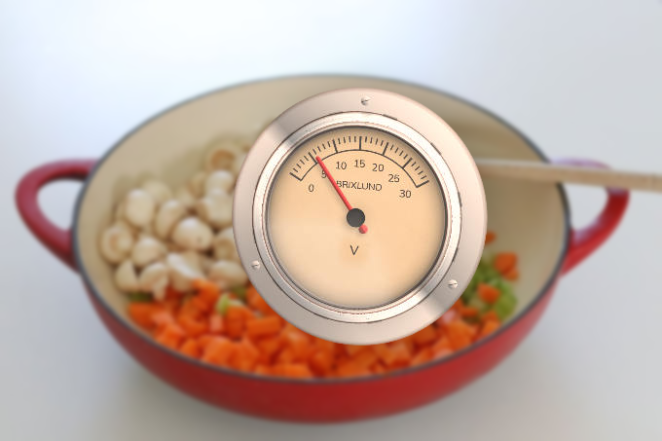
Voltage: 6 V
